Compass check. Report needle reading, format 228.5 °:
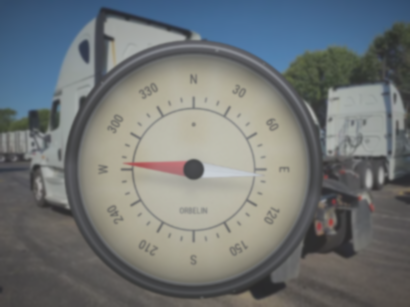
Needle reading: 275 °
